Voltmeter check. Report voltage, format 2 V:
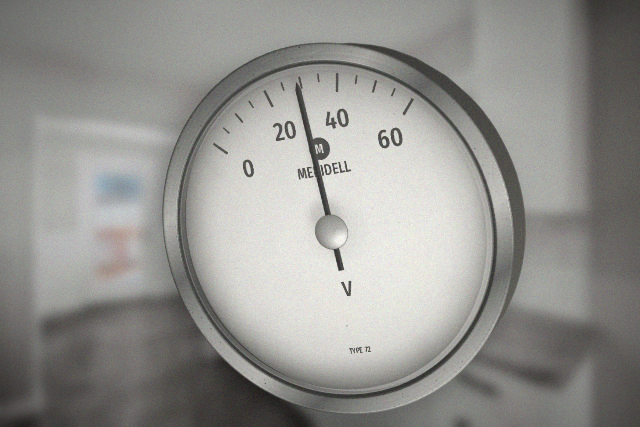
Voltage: 30 V
